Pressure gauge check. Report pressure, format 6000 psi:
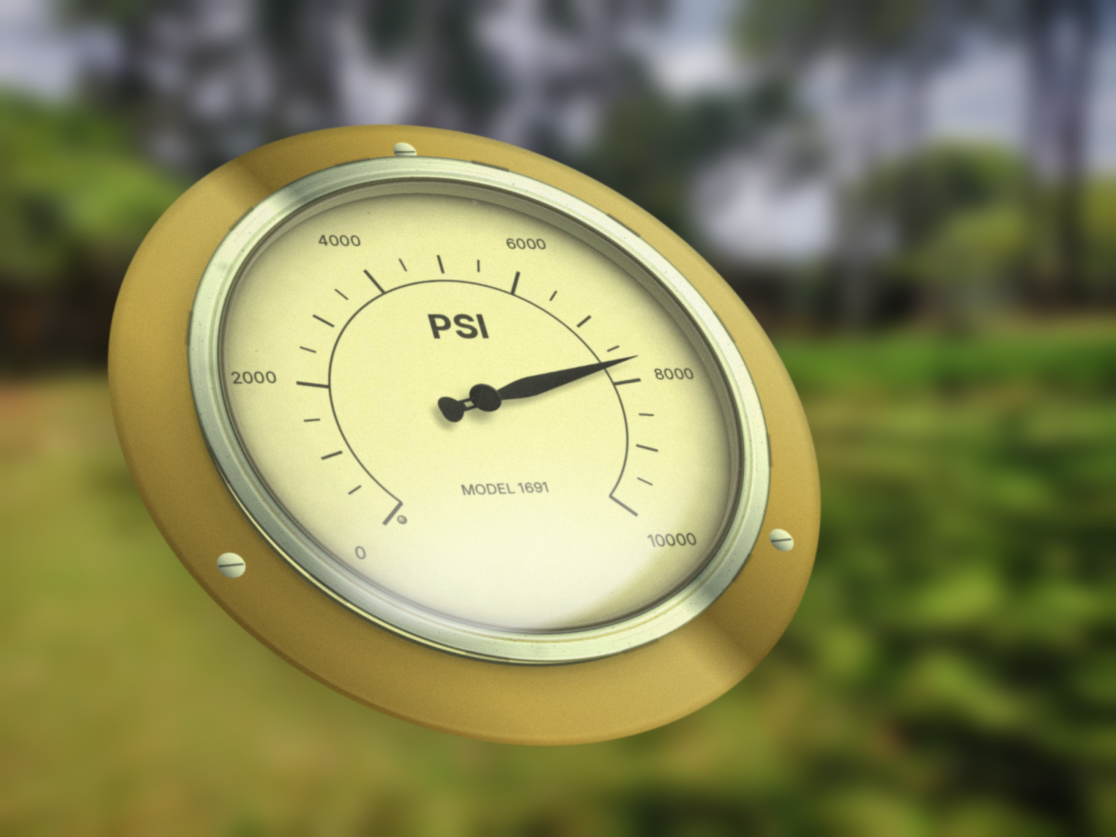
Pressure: 7750 psi
